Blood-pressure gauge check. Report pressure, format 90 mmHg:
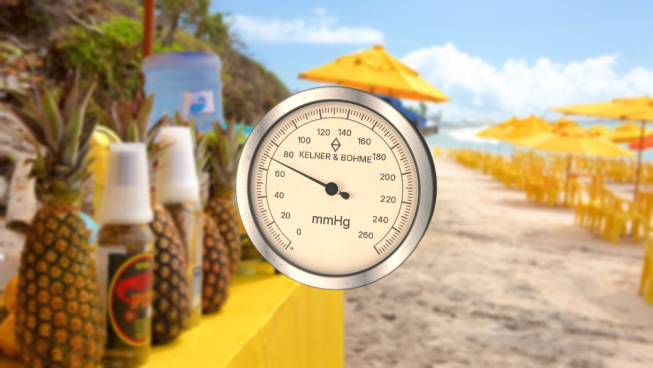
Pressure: 70 mmHg
